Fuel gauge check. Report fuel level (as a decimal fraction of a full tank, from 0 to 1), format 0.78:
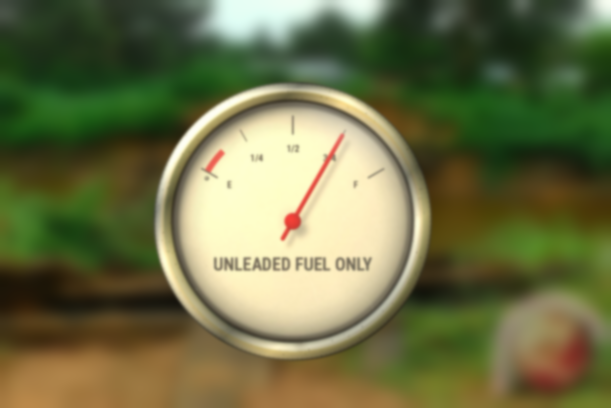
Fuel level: 0.75
